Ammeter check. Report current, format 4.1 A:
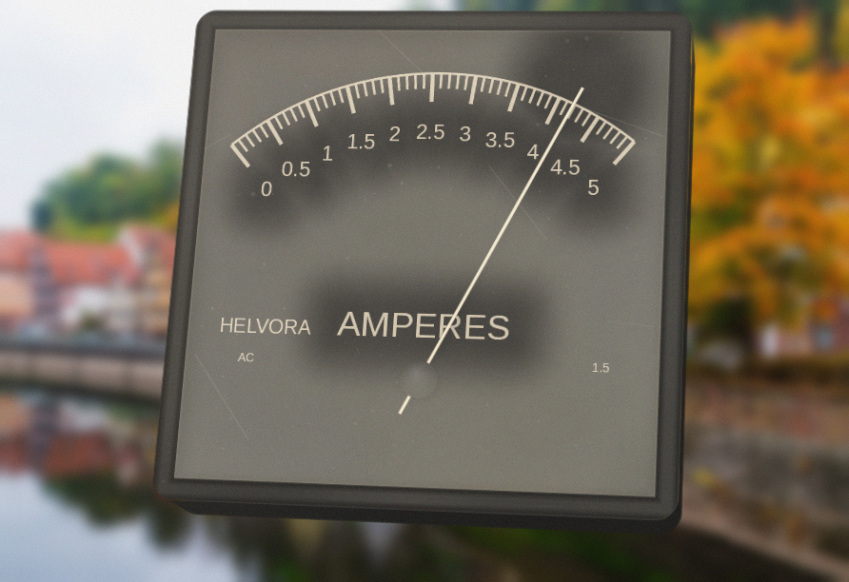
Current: 4.2 A
